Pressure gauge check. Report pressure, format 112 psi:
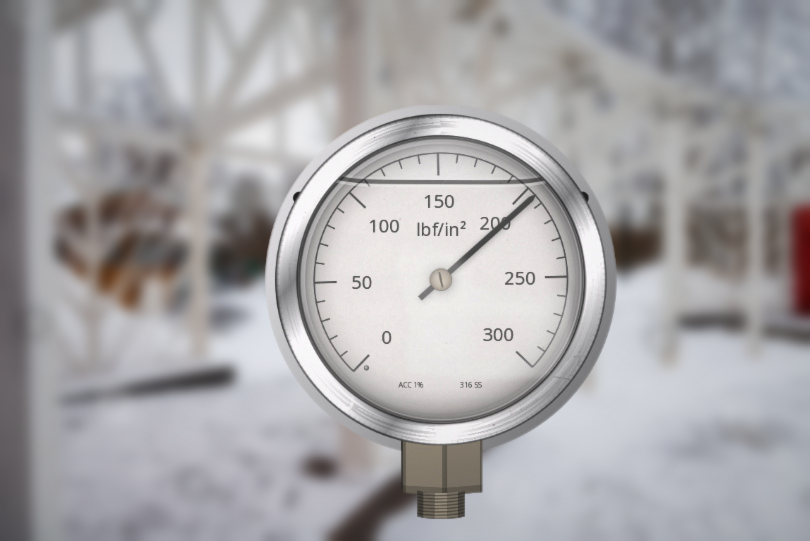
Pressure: 205 psi
